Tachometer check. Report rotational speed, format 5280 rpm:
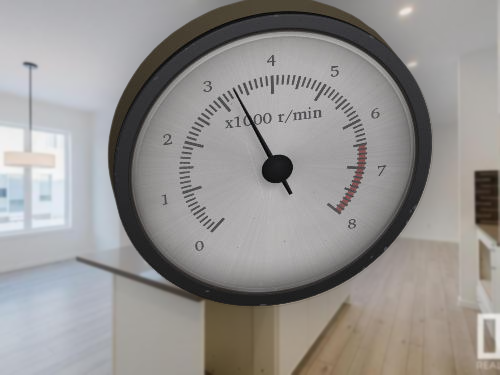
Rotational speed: 3300 rpm
